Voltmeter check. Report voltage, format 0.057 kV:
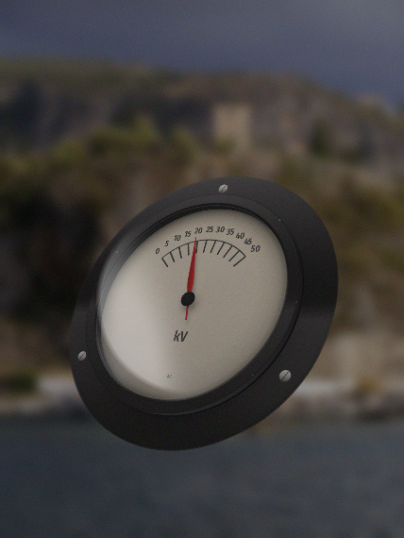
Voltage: 20 kV
